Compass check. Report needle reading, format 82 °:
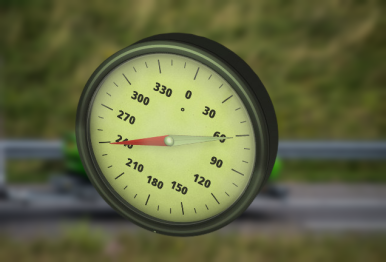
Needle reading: 240 °
